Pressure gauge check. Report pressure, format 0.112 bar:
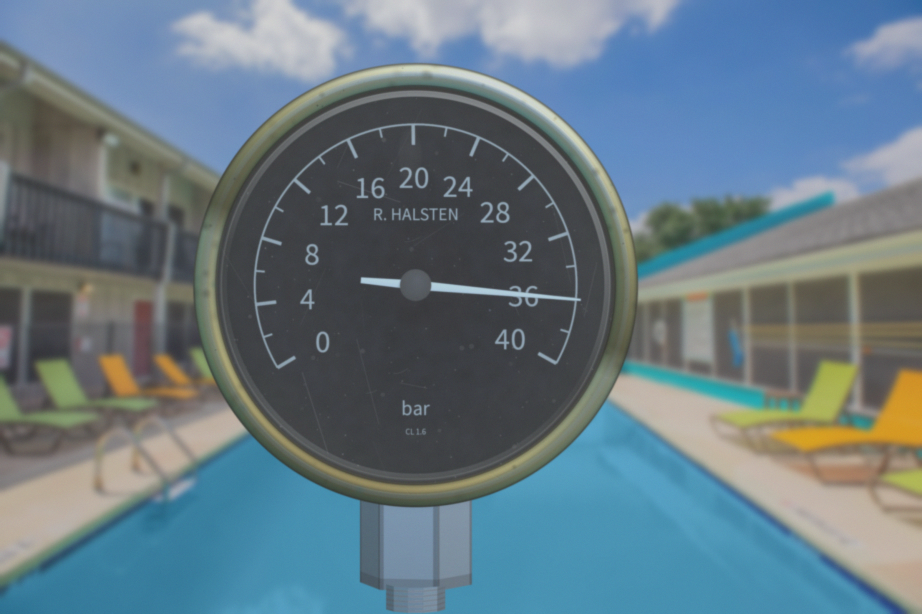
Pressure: 36 bar
